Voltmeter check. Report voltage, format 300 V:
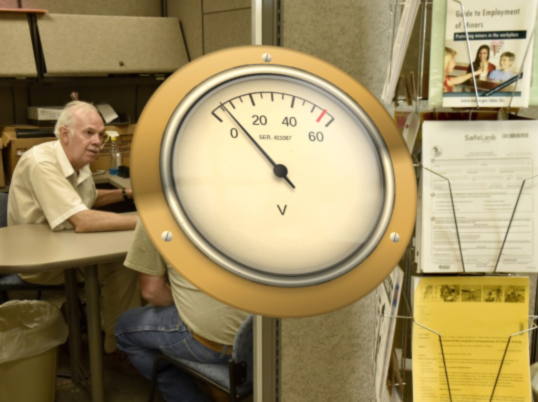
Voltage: 5 V
